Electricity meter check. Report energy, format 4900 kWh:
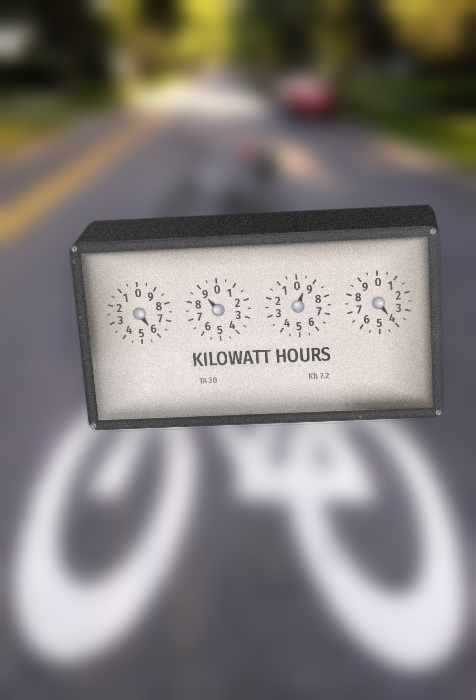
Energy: 5894 kWh
